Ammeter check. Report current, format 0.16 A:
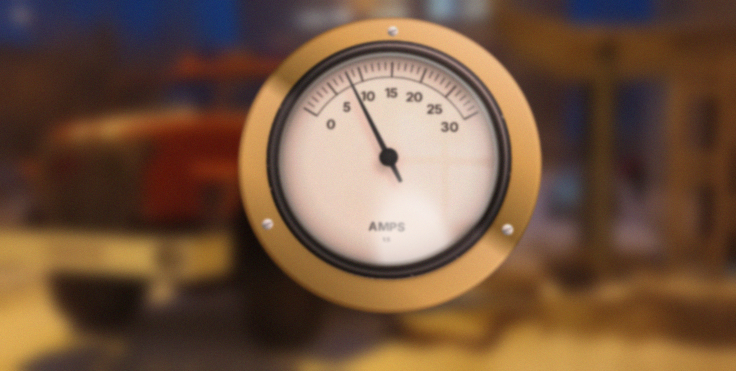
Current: 8 A
